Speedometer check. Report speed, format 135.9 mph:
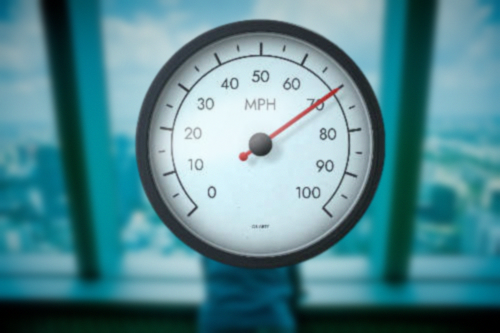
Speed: 70 mph
